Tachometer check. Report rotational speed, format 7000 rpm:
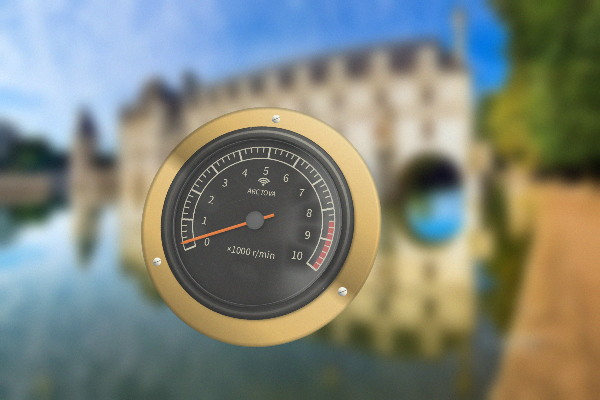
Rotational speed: 200 rpm
